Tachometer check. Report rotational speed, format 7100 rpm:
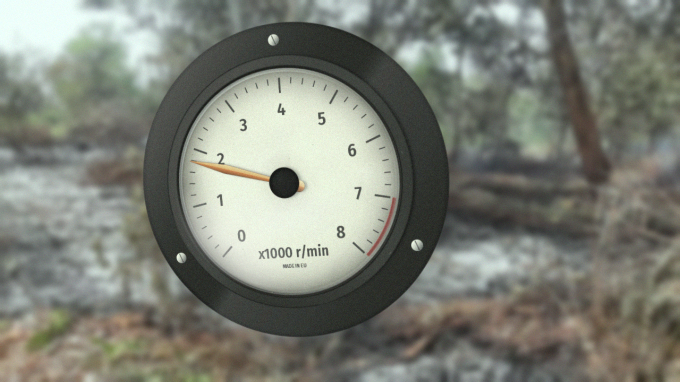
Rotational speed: 1800 rpm
